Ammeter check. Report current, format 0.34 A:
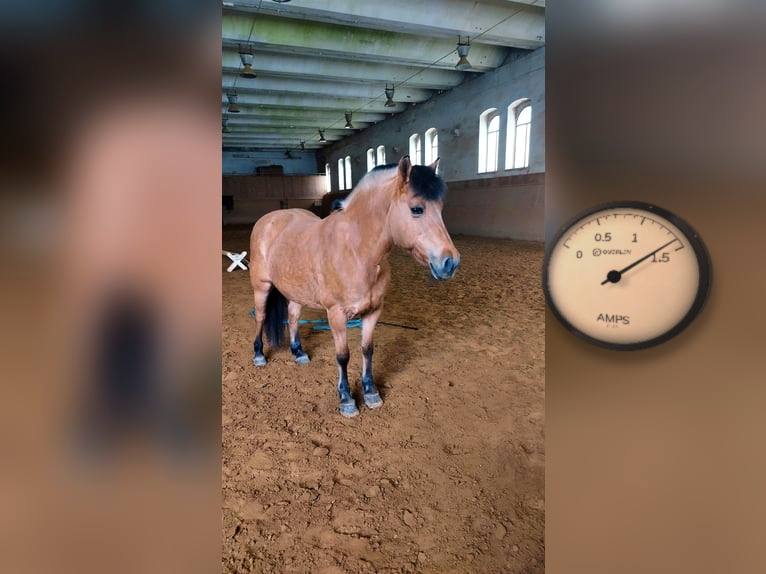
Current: 1.4 A
